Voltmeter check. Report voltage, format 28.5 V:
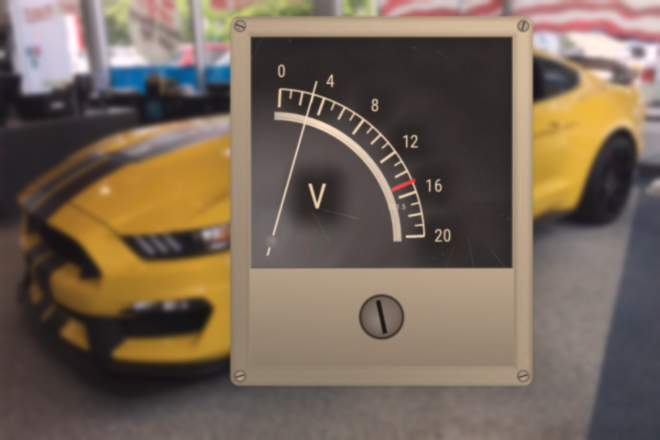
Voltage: 3 V
